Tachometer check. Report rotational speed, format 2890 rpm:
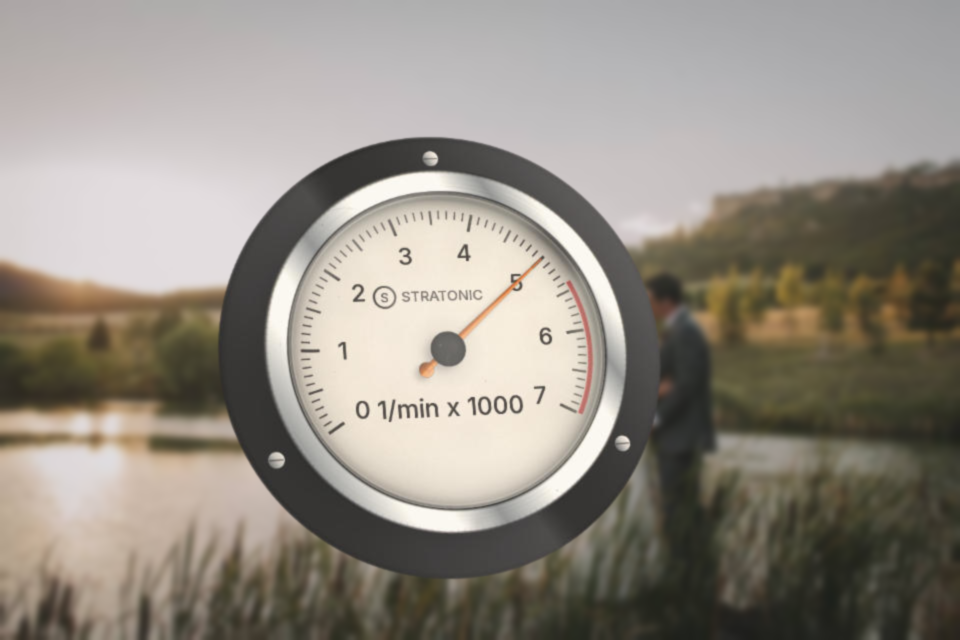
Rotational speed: 5000 rpm
